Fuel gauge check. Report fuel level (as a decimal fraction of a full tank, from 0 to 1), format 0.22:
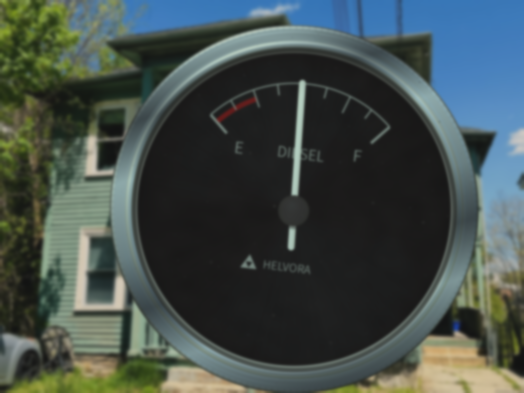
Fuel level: 0.5
